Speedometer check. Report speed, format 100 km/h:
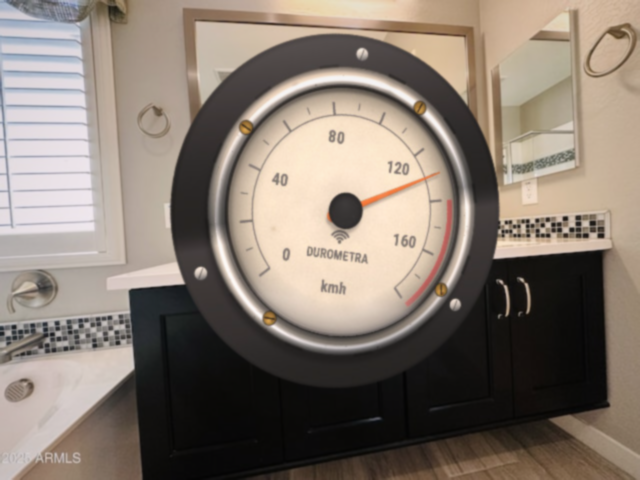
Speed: 130 km/h
